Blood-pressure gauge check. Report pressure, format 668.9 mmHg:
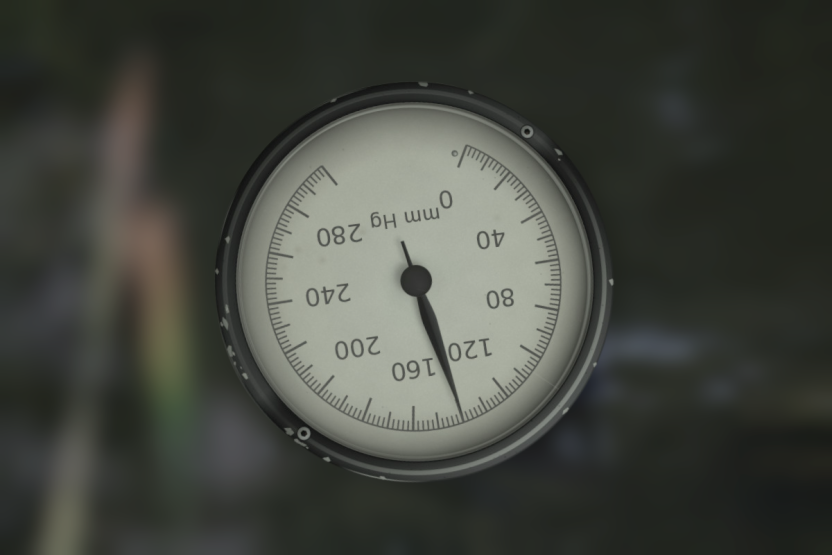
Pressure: 140 mmHg
